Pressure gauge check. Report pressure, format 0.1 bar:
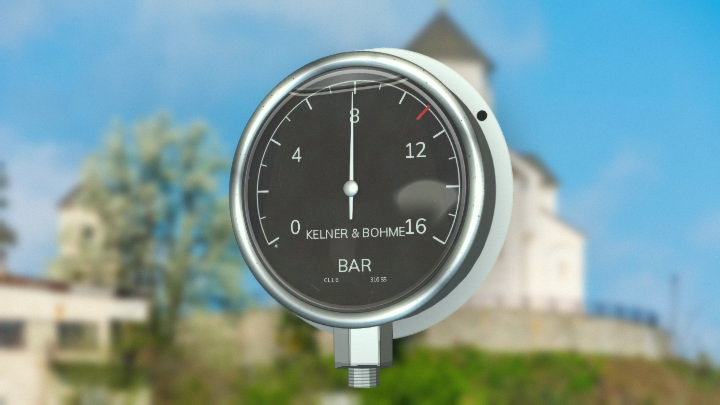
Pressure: 8 bar
